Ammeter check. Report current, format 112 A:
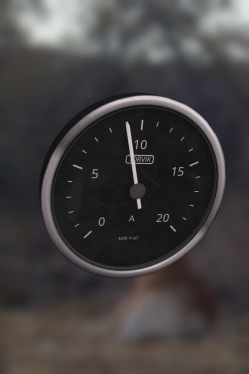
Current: 9 A
